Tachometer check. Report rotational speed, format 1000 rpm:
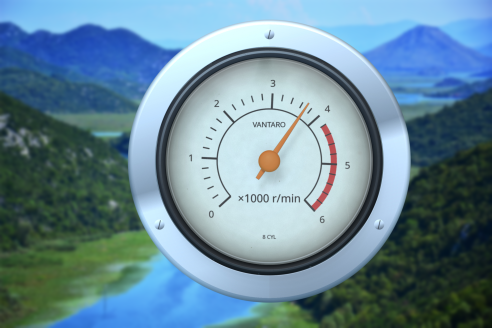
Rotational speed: 3700 rpm
